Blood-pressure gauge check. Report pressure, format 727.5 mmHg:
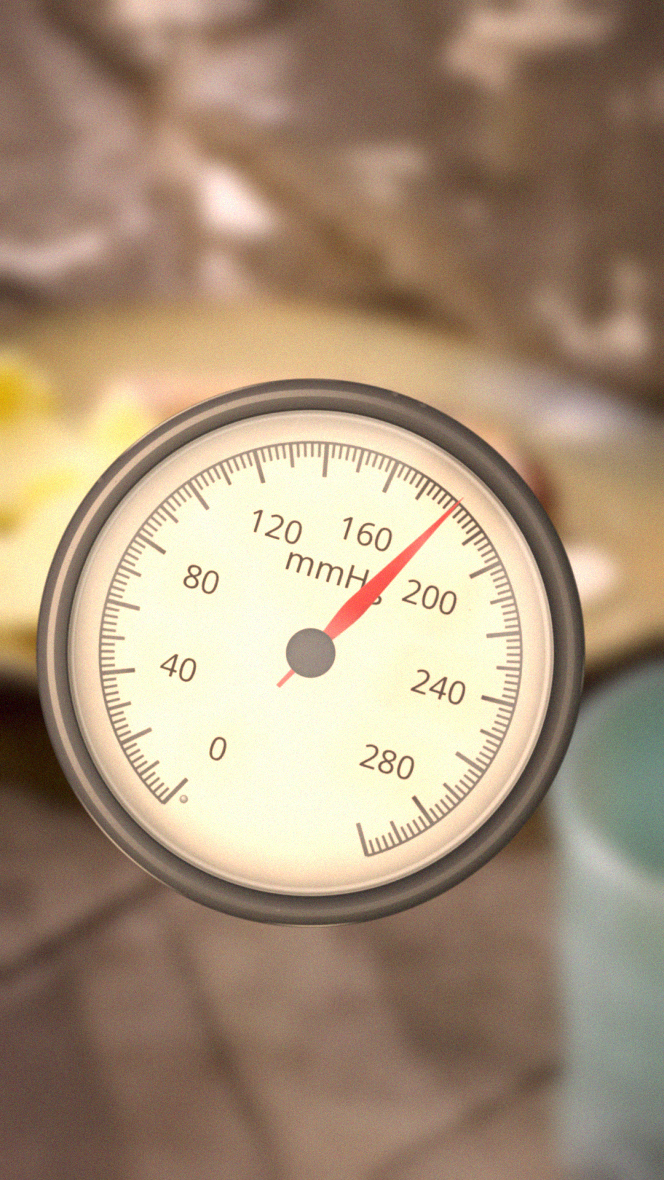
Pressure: 180 mmHg
